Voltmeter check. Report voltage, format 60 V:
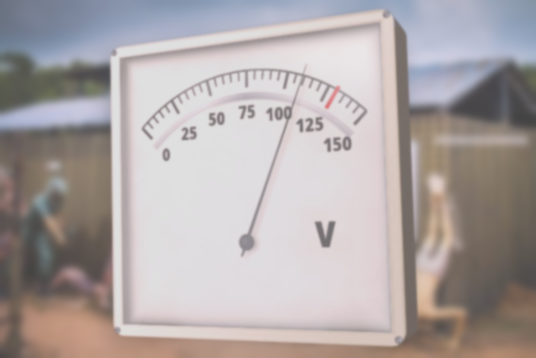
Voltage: 110 V
